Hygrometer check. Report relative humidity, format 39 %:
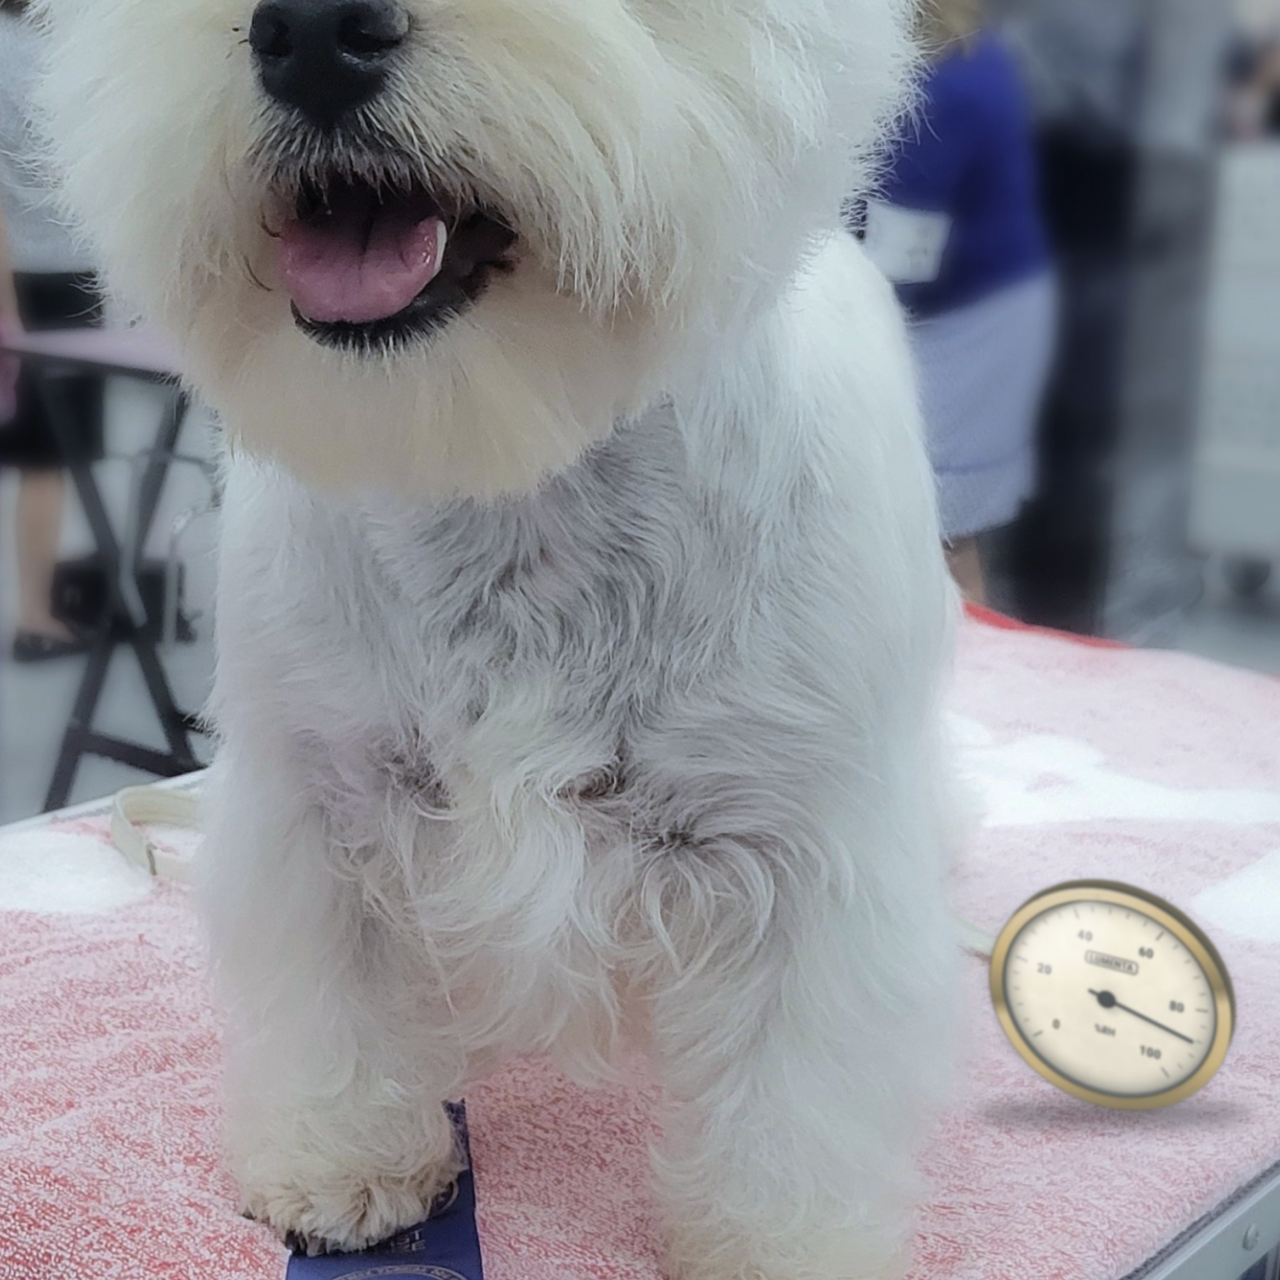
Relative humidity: 88 %
